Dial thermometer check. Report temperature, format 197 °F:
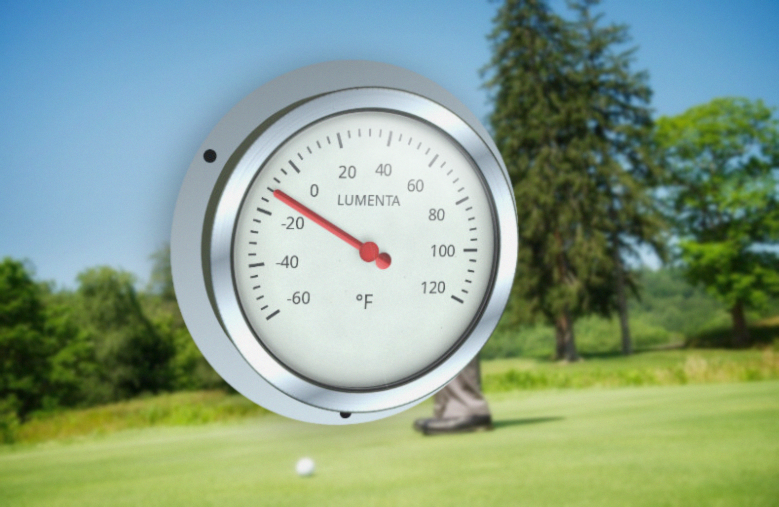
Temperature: -12 °F
